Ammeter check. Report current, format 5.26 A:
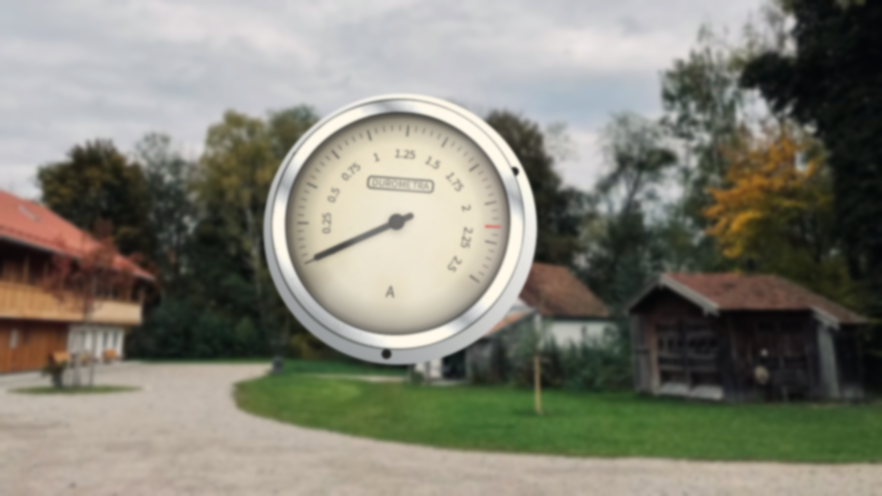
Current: 0 A
